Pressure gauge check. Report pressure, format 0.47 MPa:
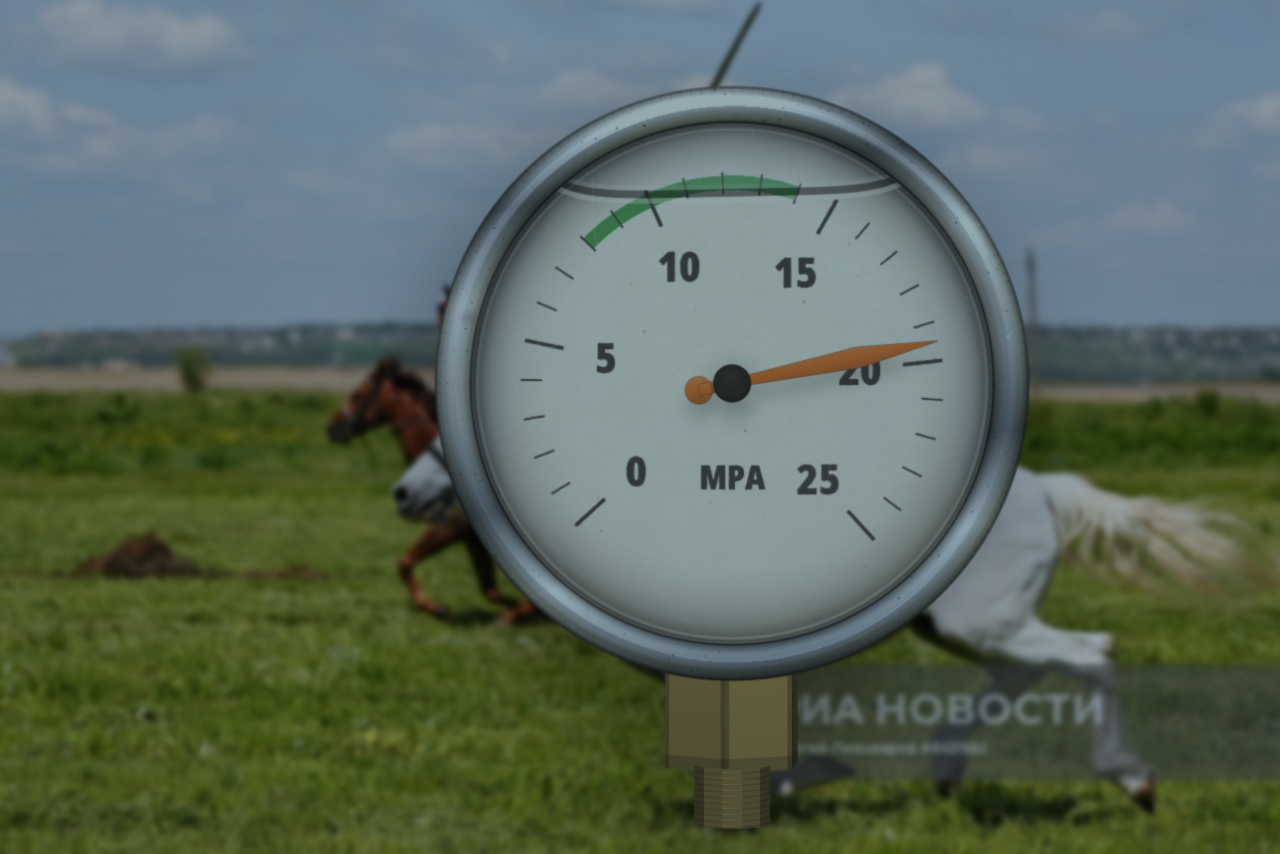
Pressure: 19.5 MPa
